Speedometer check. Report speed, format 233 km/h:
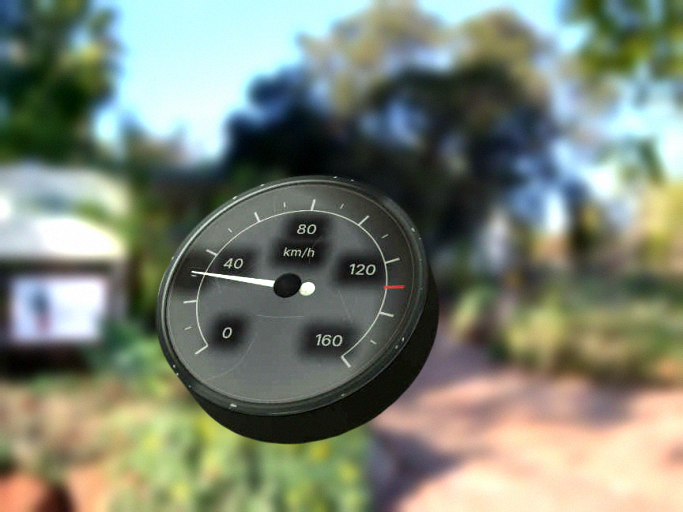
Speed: 30 km/h
